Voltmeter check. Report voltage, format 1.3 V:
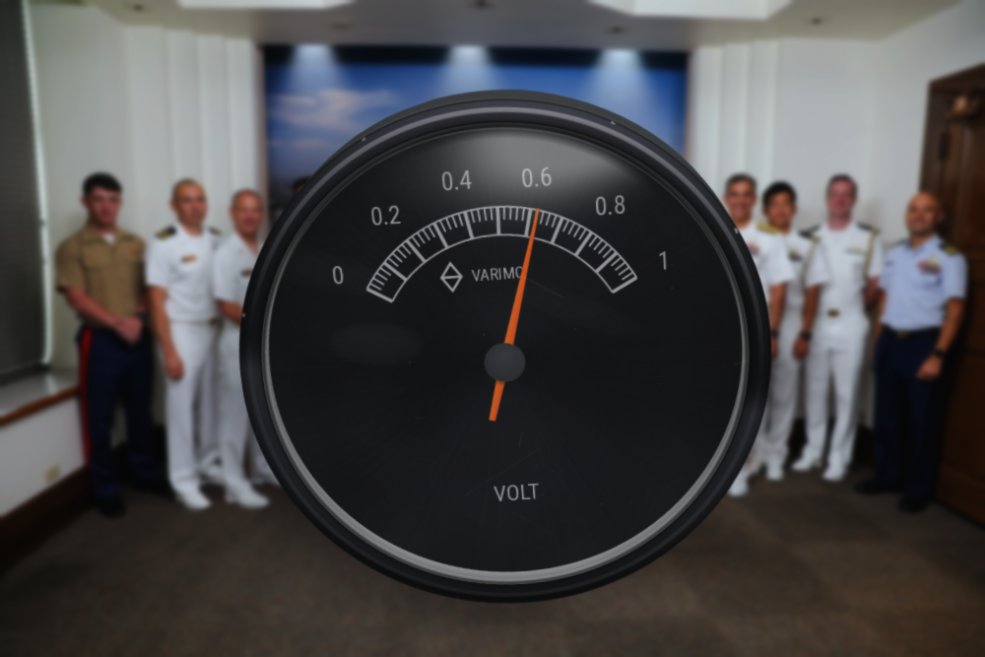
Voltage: 0.62 V
